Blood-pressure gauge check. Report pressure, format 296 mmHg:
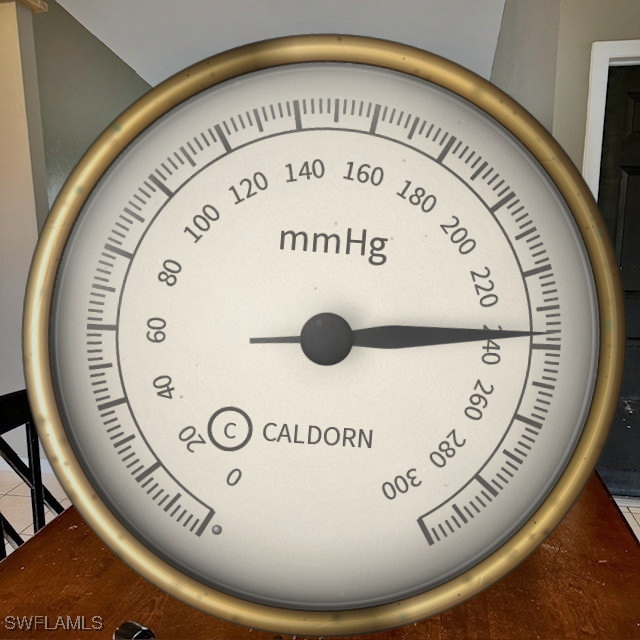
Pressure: 236 mmHg
